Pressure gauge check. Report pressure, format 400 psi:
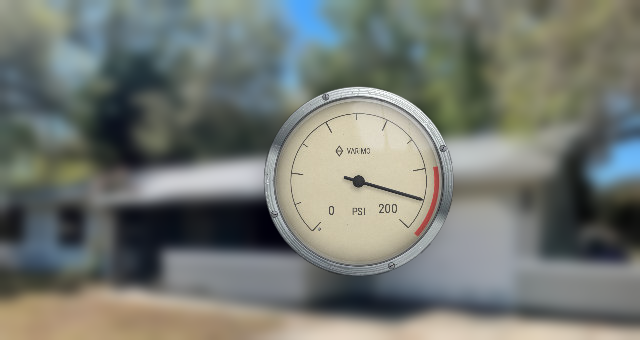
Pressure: 180 psi
